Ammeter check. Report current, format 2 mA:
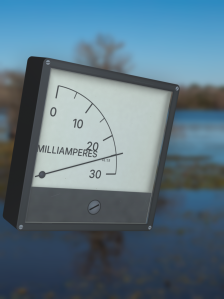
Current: 25 mA
